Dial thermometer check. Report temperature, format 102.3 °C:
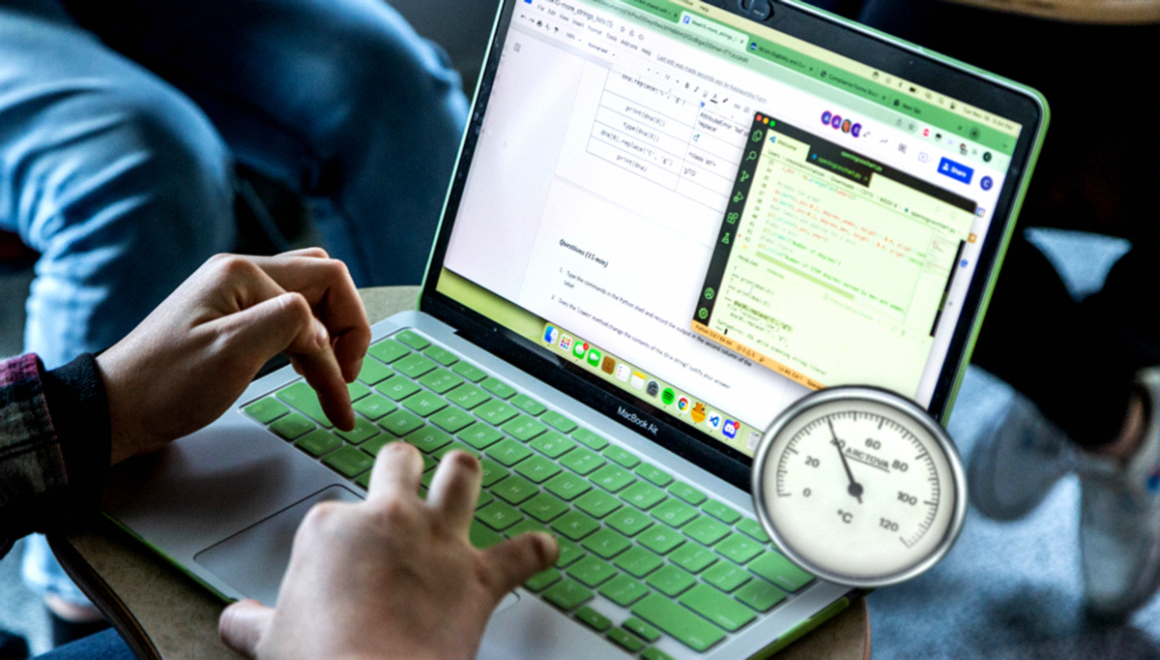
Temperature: 40 °C
